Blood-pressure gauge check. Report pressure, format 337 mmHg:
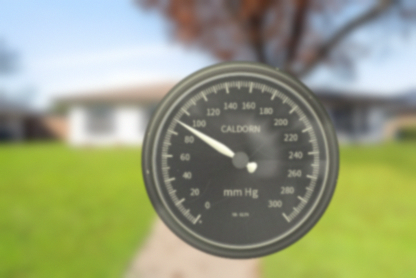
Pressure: 90 mmHg
